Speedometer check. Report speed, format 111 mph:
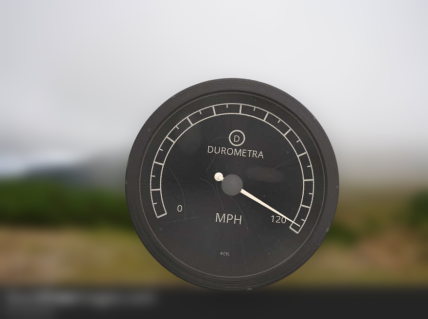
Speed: 117.5 mph
